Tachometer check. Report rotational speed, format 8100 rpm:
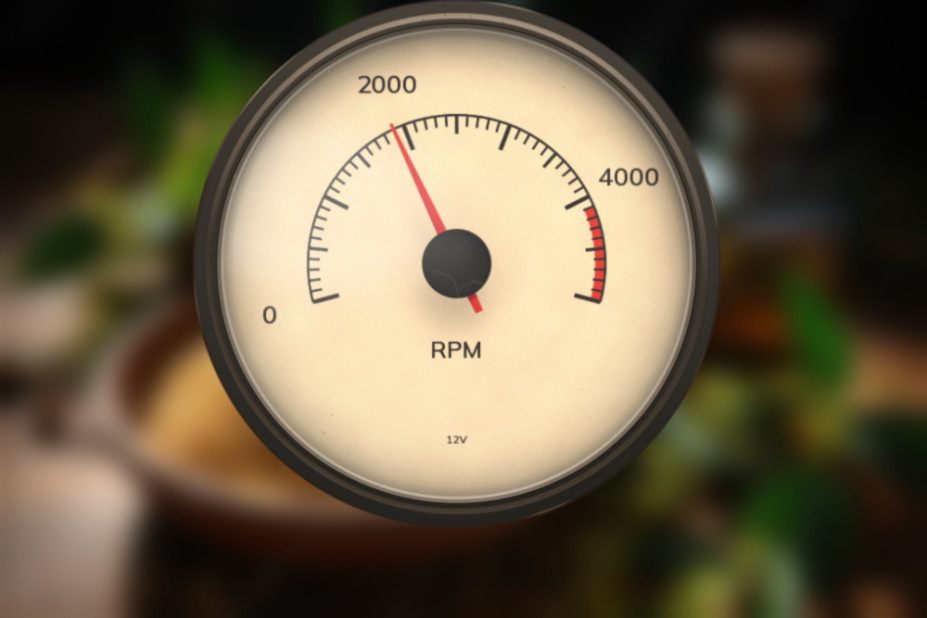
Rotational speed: 1900 rpm
